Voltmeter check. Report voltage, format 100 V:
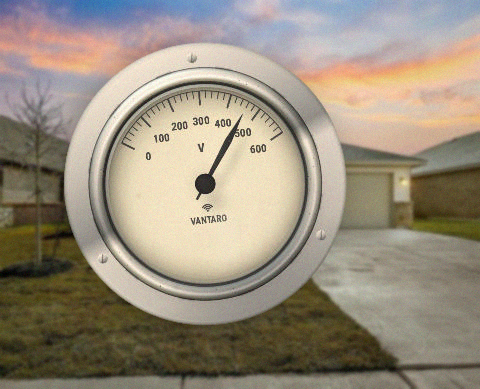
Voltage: 460 V
